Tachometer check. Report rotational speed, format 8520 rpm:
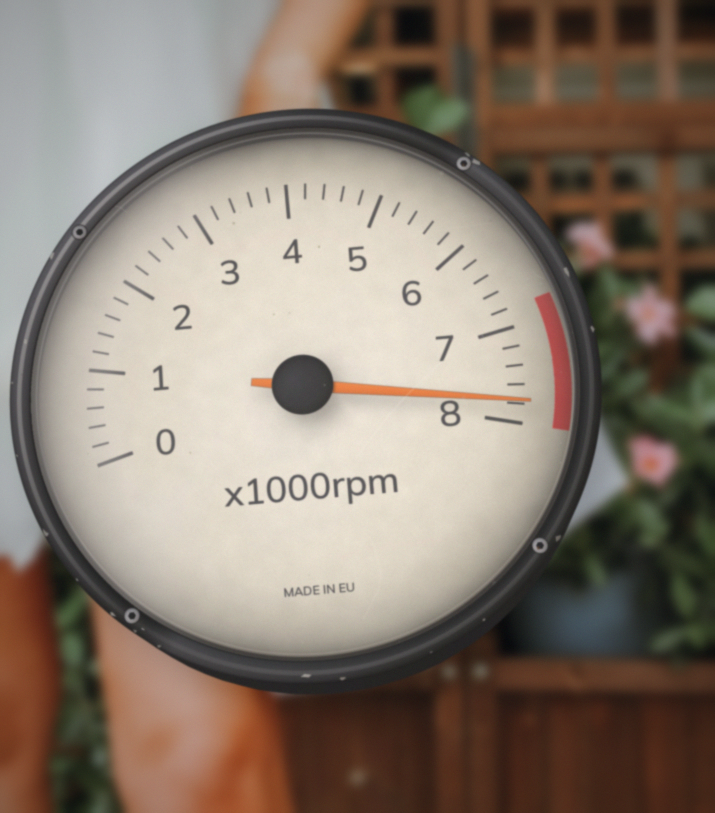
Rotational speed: 7800 rpm
